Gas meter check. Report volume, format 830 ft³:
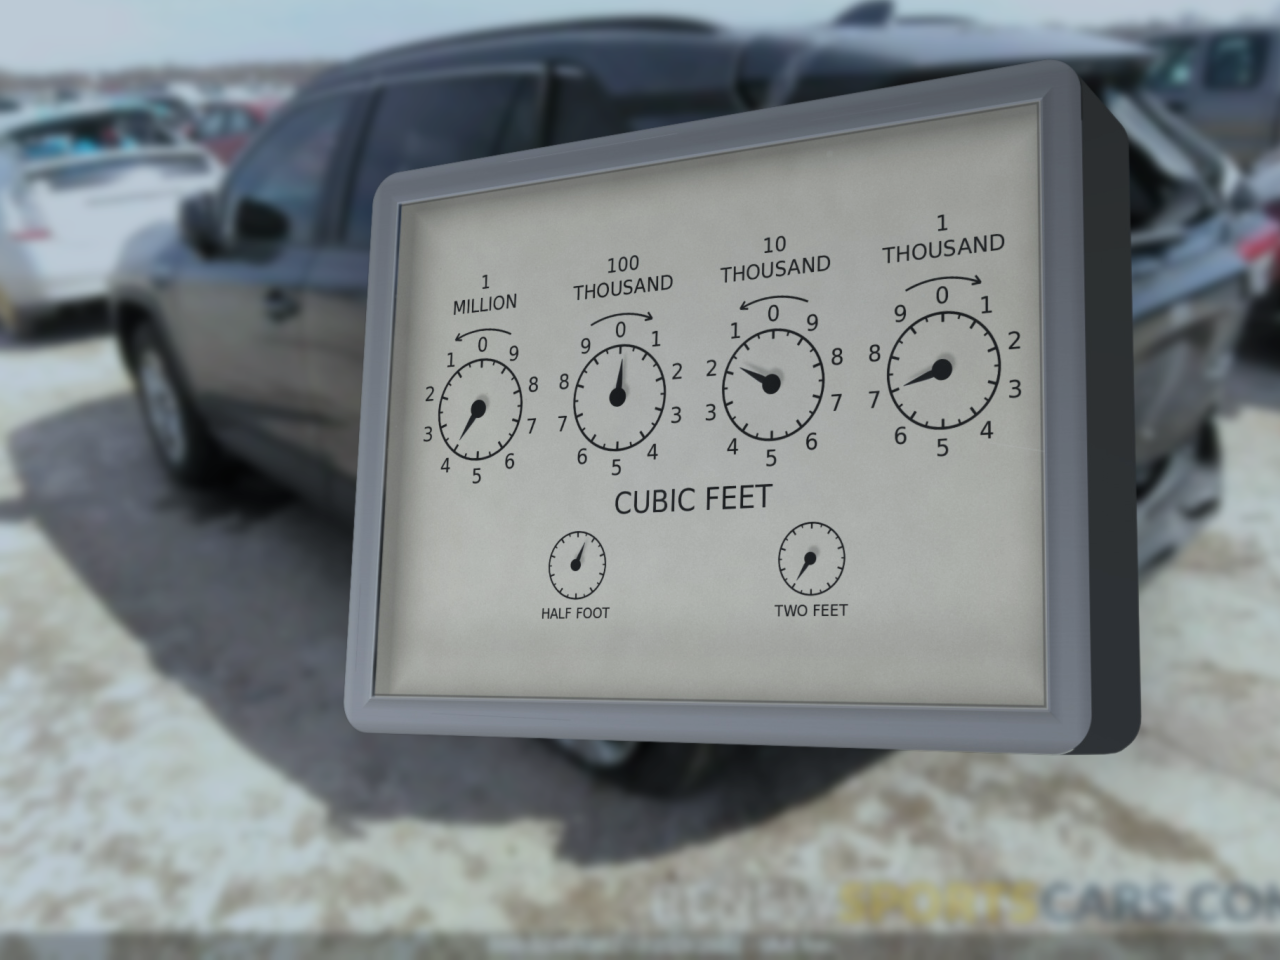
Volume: 401700 ft³
